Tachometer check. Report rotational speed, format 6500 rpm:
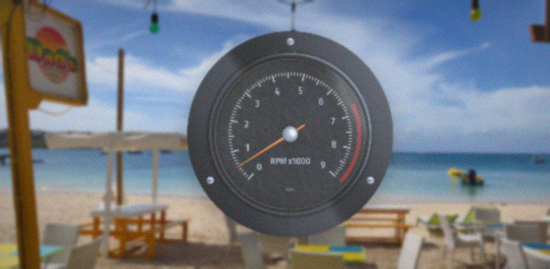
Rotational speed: 500 rpm
